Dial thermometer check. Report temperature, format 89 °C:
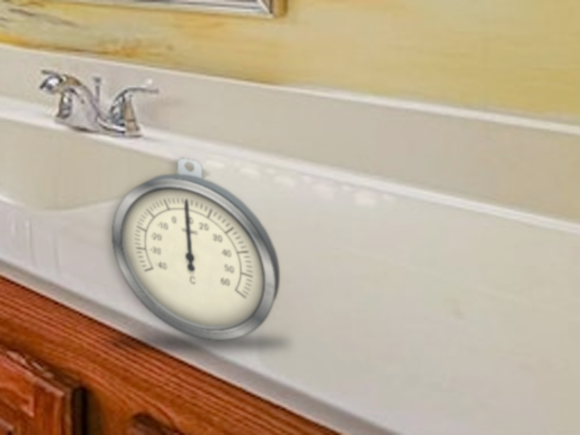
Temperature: 10 °C
